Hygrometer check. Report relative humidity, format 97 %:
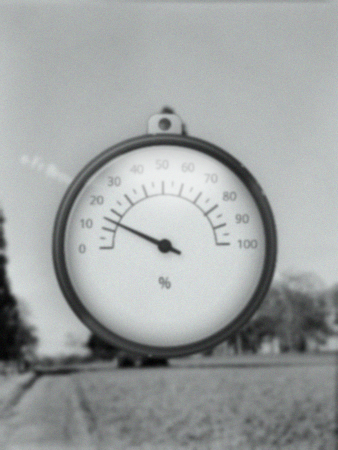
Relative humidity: 15 %
